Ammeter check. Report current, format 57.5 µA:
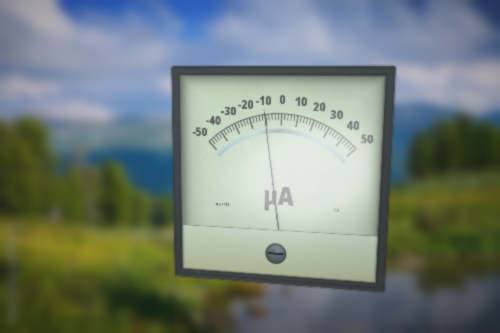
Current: -10 µA
